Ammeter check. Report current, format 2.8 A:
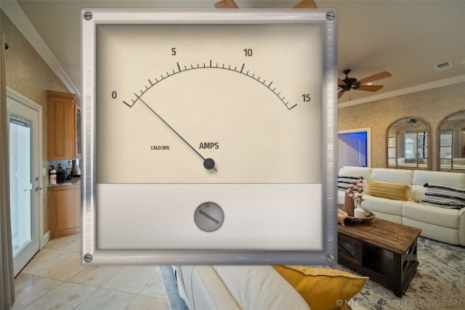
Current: 1 A
